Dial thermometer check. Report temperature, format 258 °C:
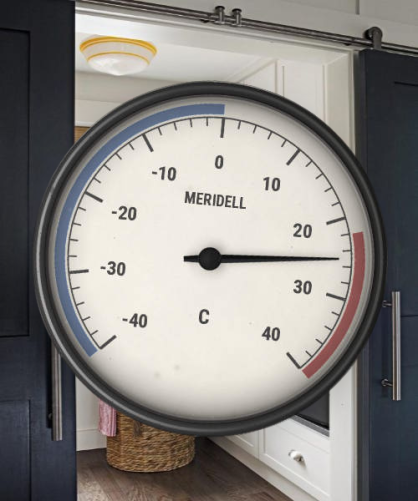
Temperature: 25 °C
